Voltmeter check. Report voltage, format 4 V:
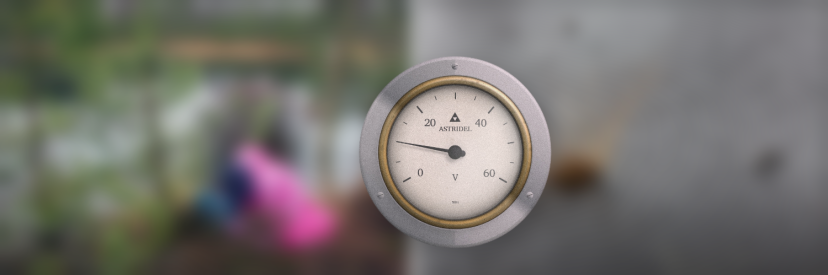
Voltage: 10 V
